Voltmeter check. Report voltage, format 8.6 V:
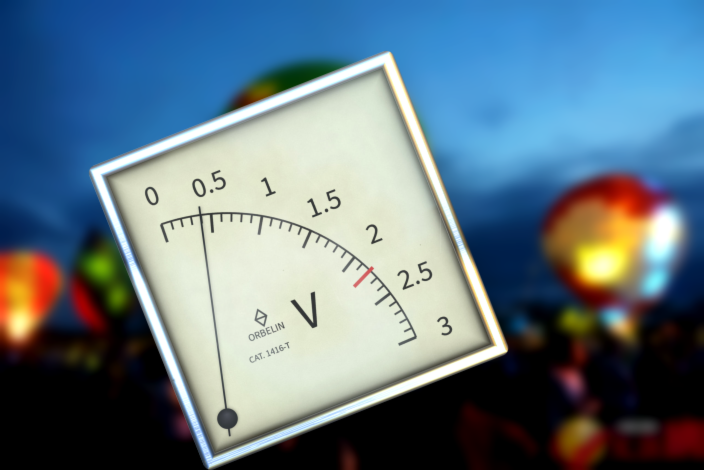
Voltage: 0.4 V
